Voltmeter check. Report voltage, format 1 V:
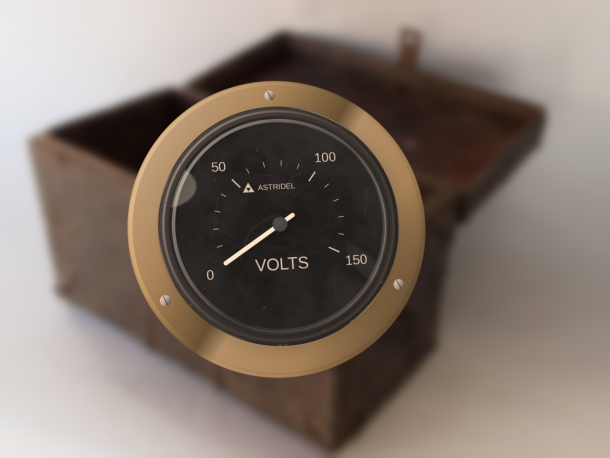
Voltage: 0 V
